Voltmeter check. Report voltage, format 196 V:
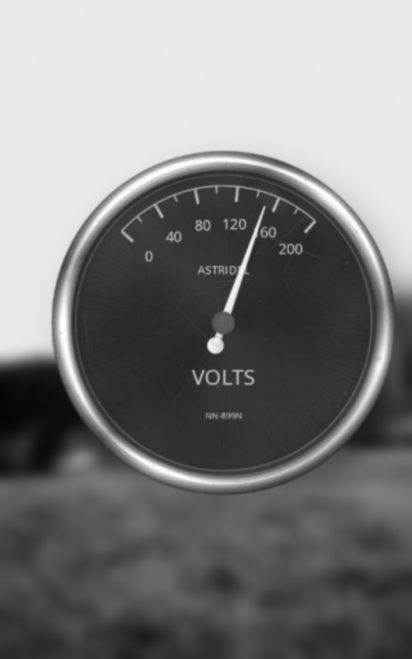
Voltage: 150 V
